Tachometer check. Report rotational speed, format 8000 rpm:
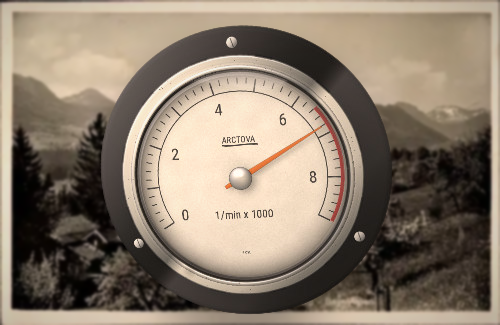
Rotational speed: 6800 rpm
